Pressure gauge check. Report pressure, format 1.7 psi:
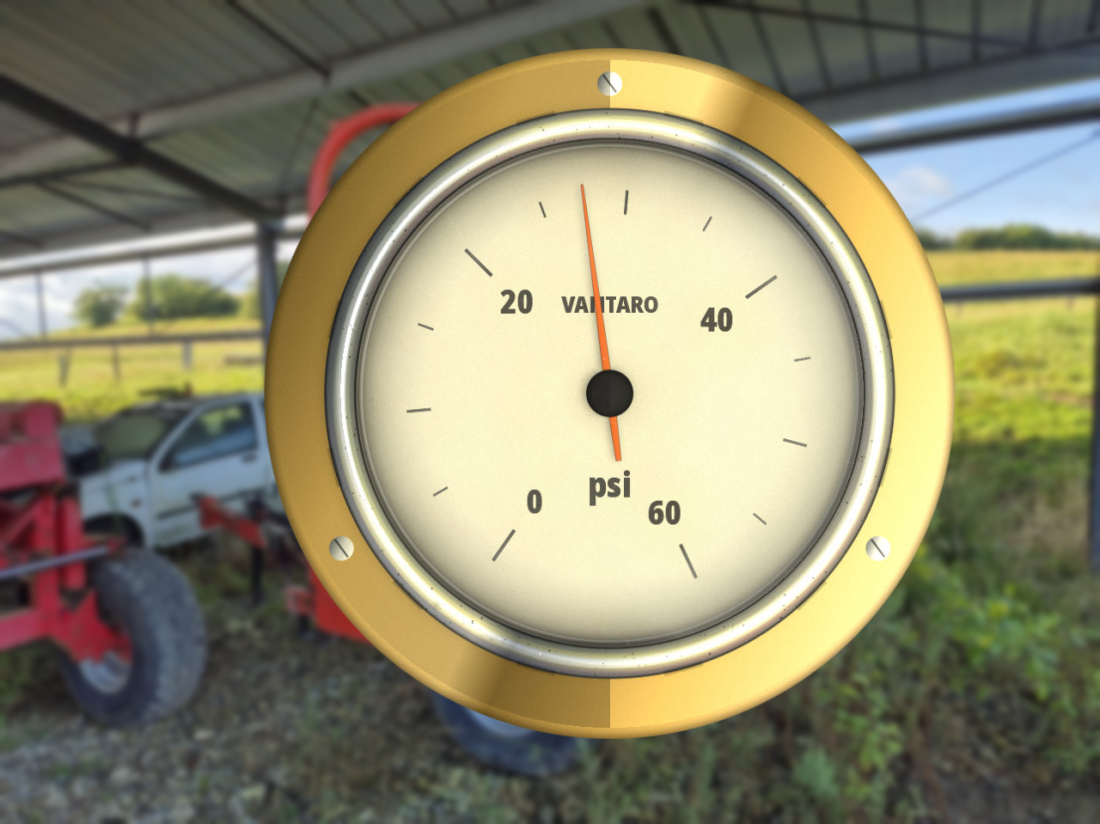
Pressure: 27.5 psi
